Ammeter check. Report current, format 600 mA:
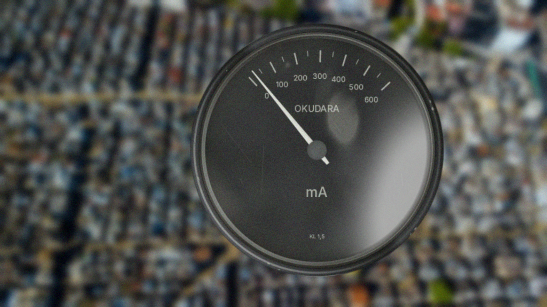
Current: 25 mA
